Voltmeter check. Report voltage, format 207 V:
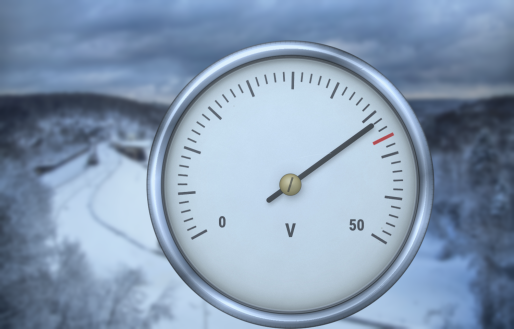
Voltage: 36 V
